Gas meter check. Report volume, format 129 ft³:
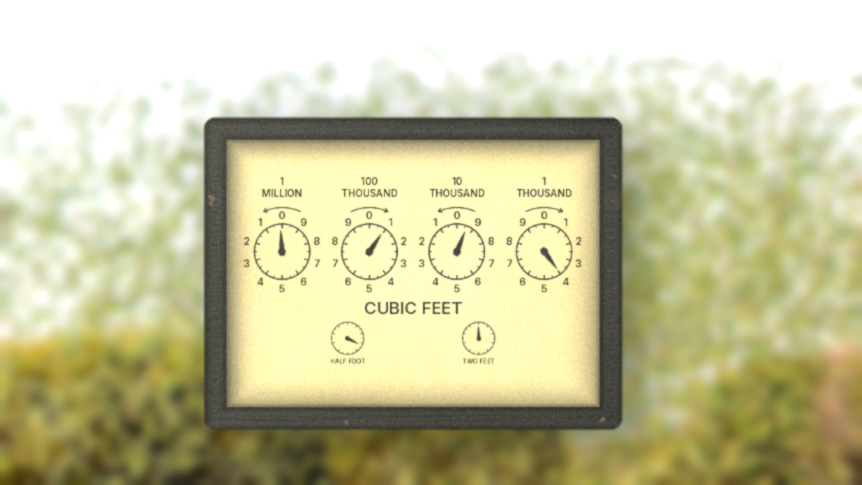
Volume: 9400 ft³
